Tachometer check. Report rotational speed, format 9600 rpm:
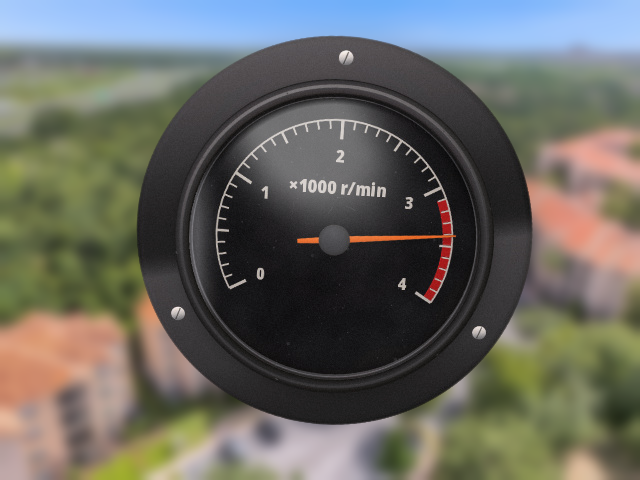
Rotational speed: 3400 rpm
